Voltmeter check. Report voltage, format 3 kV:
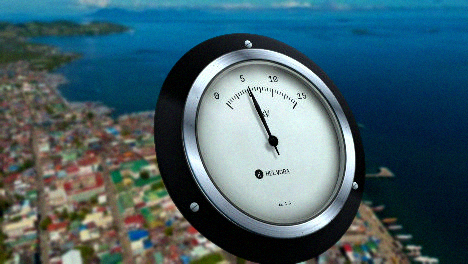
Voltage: 5 kV
